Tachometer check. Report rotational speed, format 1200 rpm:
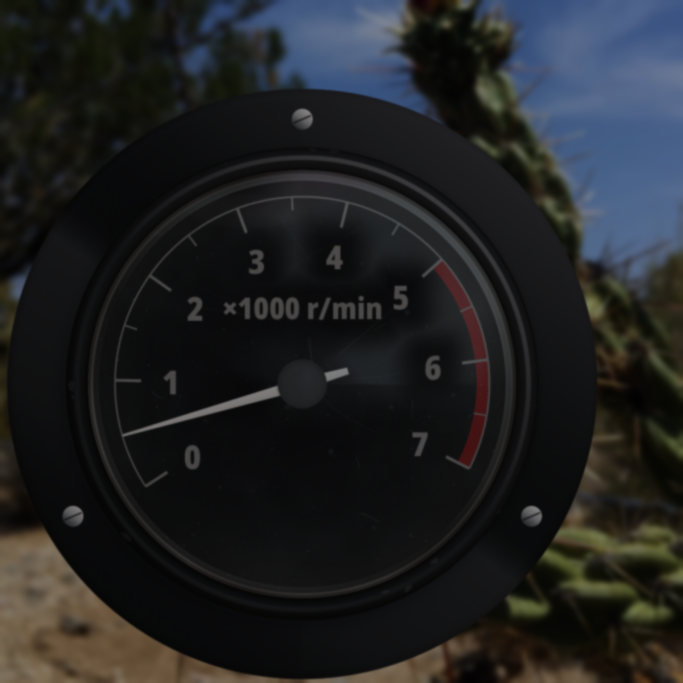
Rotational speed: 500 rpm
